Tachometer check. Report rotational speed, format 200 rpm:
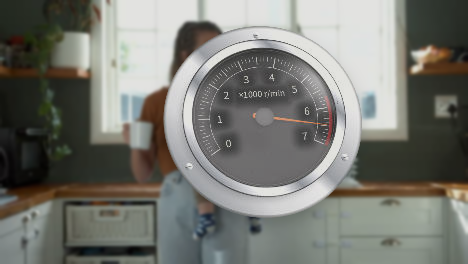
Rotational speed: 6500 rpm
